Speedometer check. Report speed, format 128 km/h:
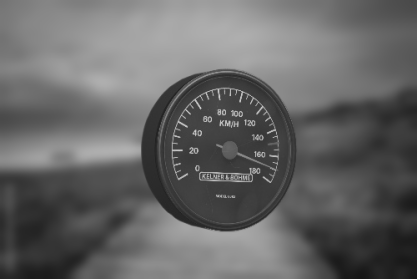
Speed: 170 km/h
